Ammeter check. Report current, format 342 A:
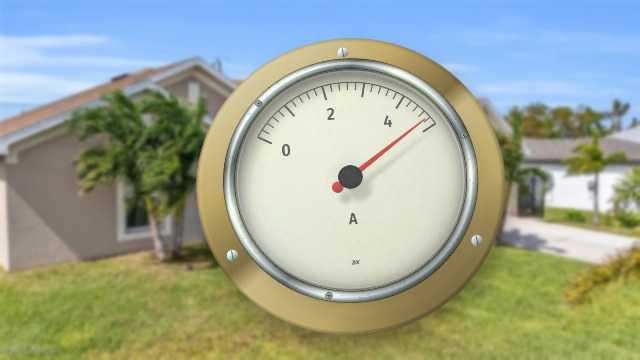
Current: 4.8 A
